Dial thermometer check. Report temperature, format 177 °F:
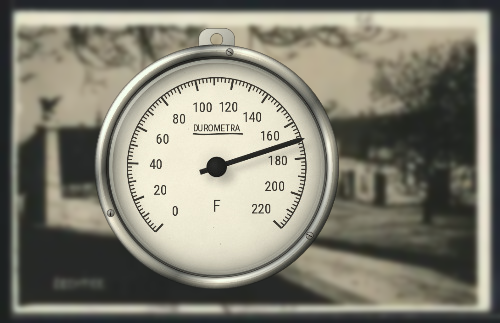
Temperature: 170 °F
